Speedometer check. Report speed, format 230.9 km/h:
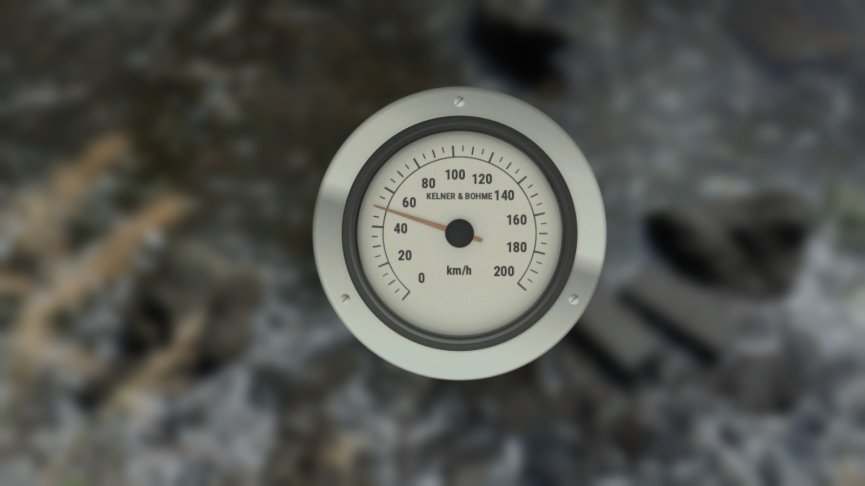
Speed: 50 km/h
